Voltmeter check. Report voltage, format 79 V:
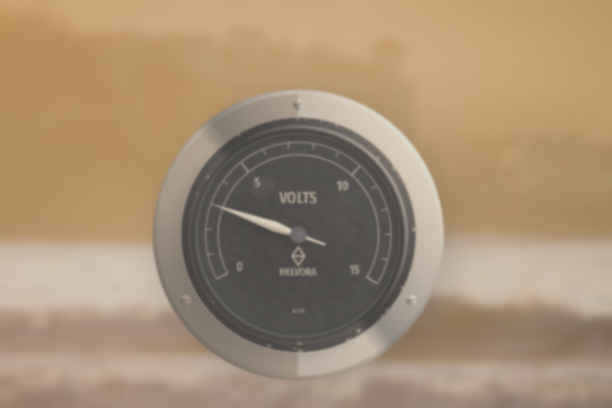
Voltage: 3 V
